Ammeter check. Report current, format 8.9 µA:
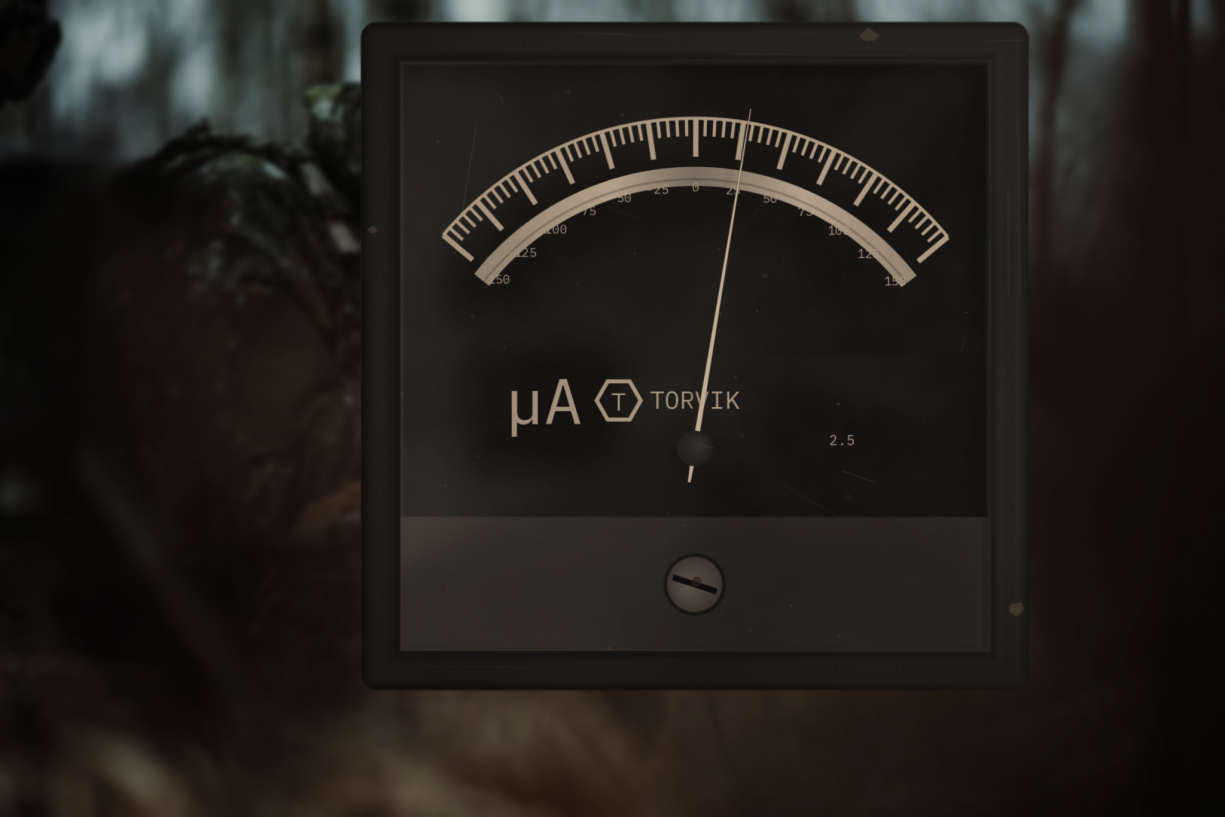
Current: 27.5 µA
